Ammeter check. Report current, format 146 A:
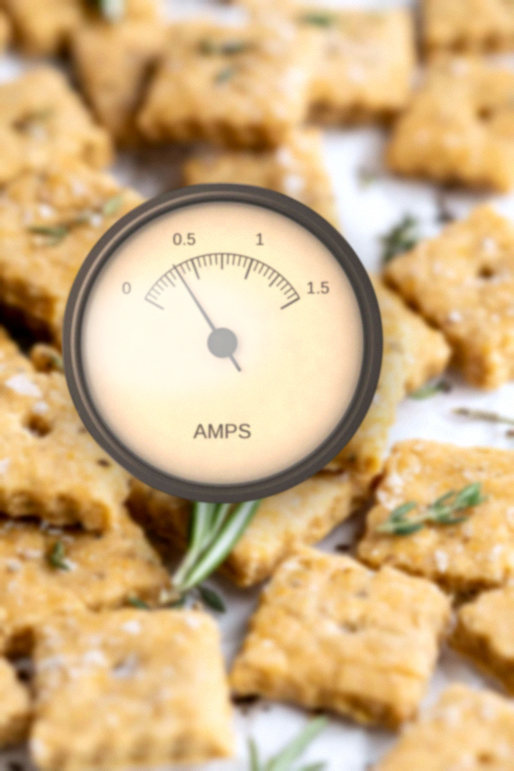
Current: 0.35 A
